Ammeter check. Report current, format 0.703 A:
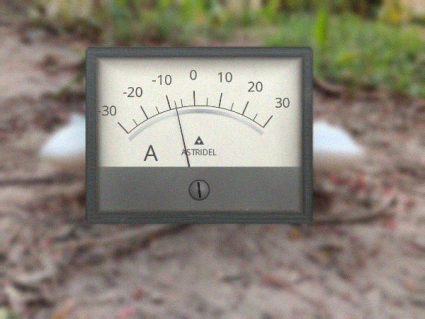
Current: -7.5 A
